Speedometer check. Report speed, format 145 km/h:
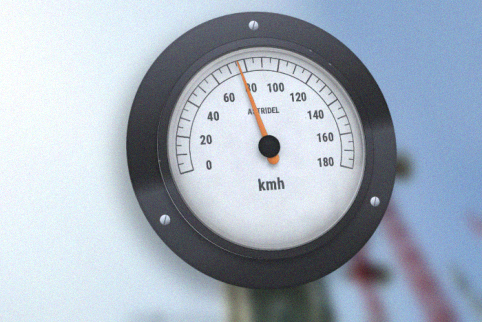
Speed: 75 km/h
